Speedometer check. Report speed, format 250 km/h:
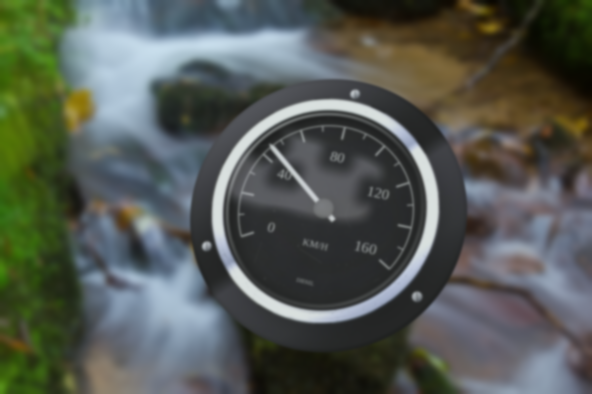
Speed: 45 km/h
